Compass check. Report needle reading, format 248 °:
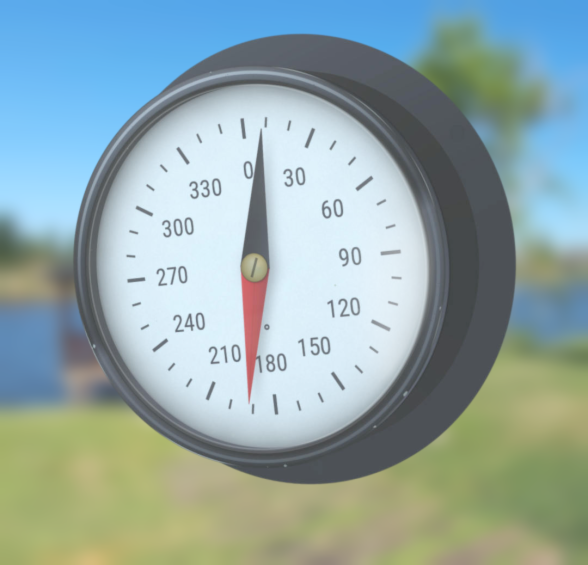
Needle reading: 190 °
